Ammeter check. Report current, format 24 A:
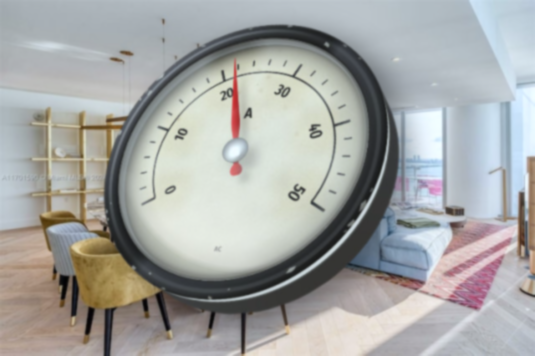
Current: 22 A
